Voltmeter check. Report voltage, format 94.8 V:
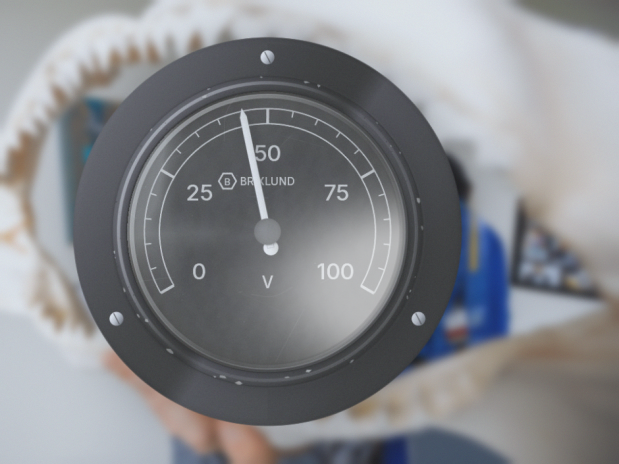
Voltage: 45 V
